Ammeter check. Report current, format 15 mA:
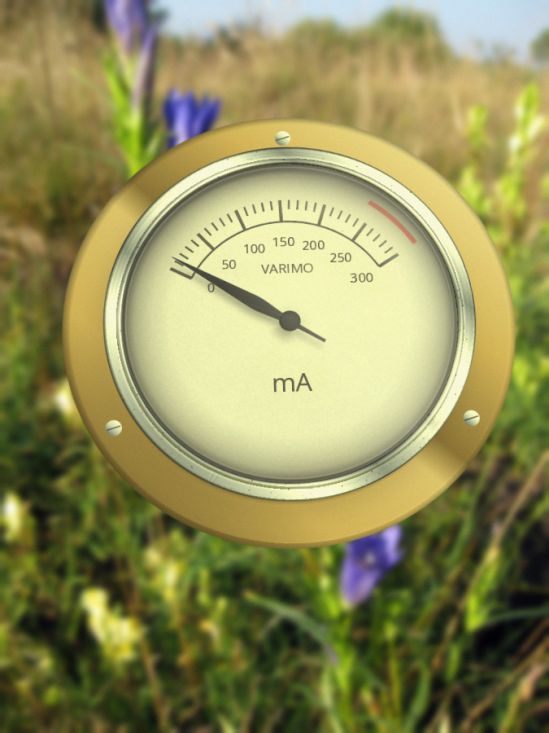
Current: 10 mA
